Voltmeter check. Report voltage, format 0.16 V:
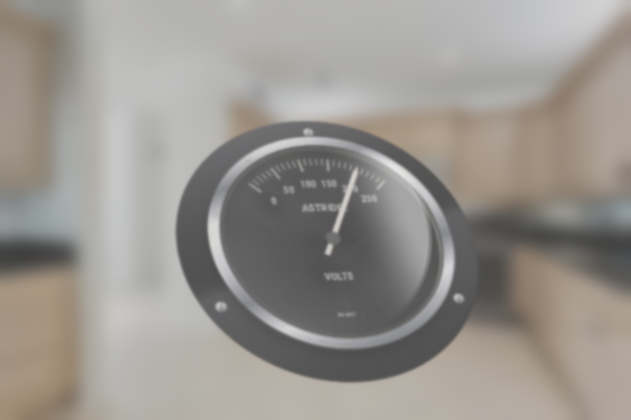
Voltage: 200 V
